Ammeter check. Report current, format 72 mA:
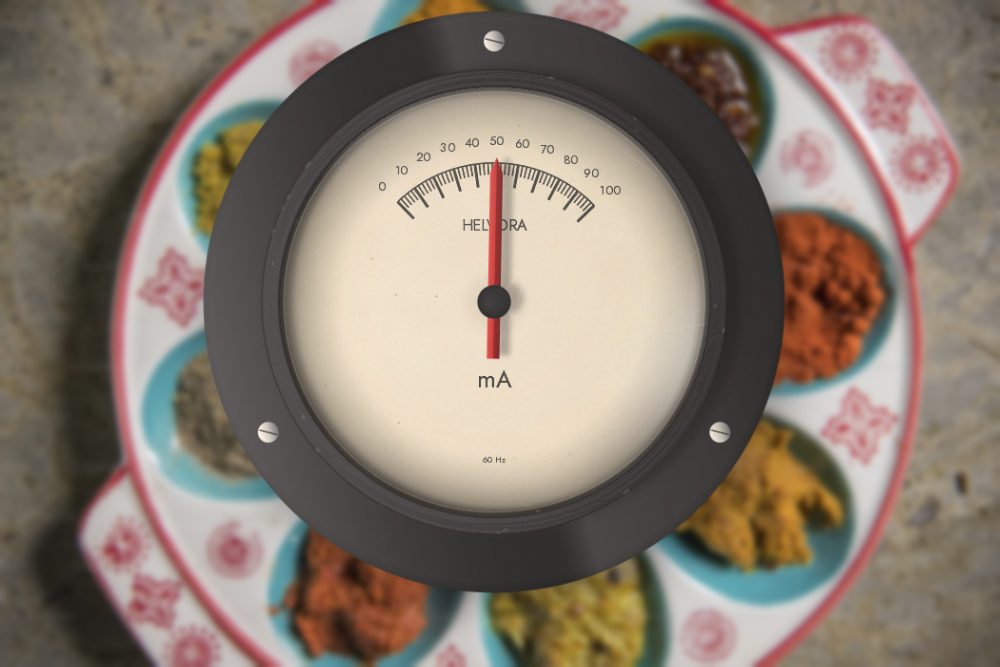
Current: 50 mA
